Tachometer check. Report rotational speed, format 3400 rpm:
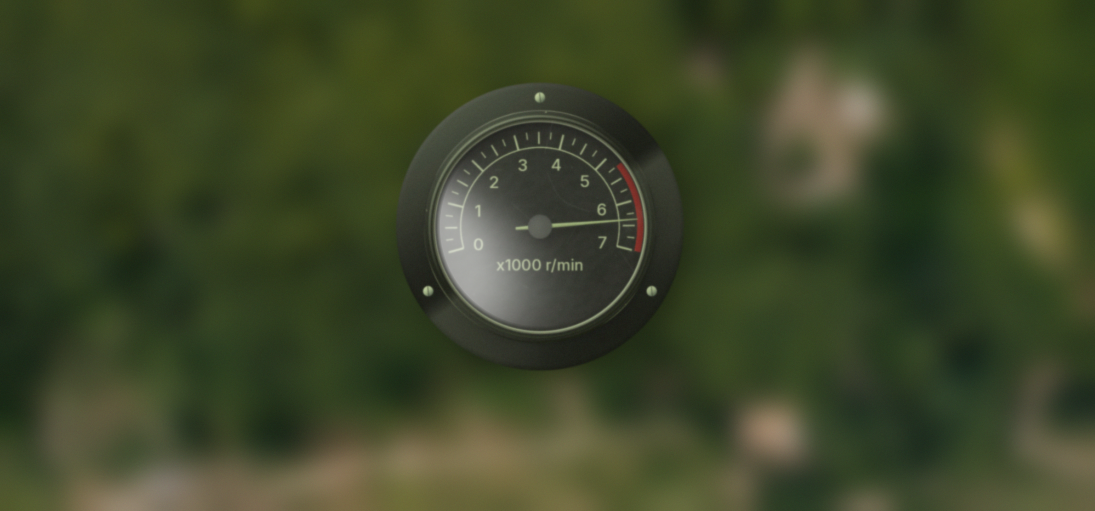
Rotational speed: 6375 rpm
